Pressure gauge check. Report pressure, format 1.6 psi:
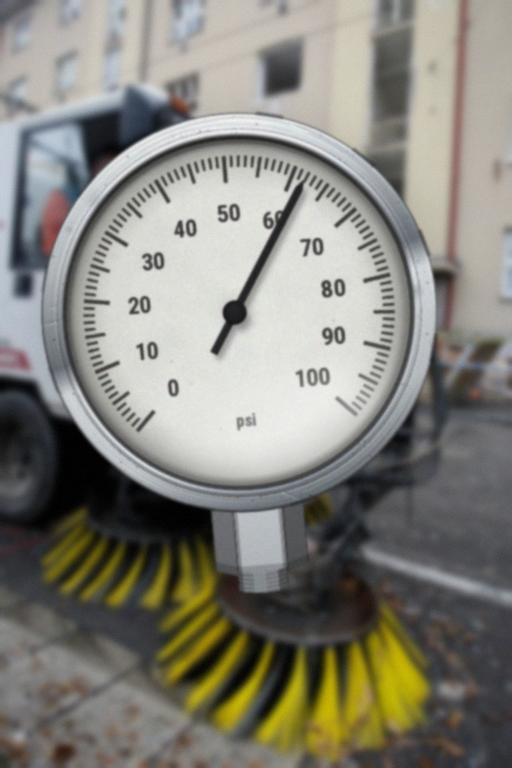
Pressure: 62 psi
